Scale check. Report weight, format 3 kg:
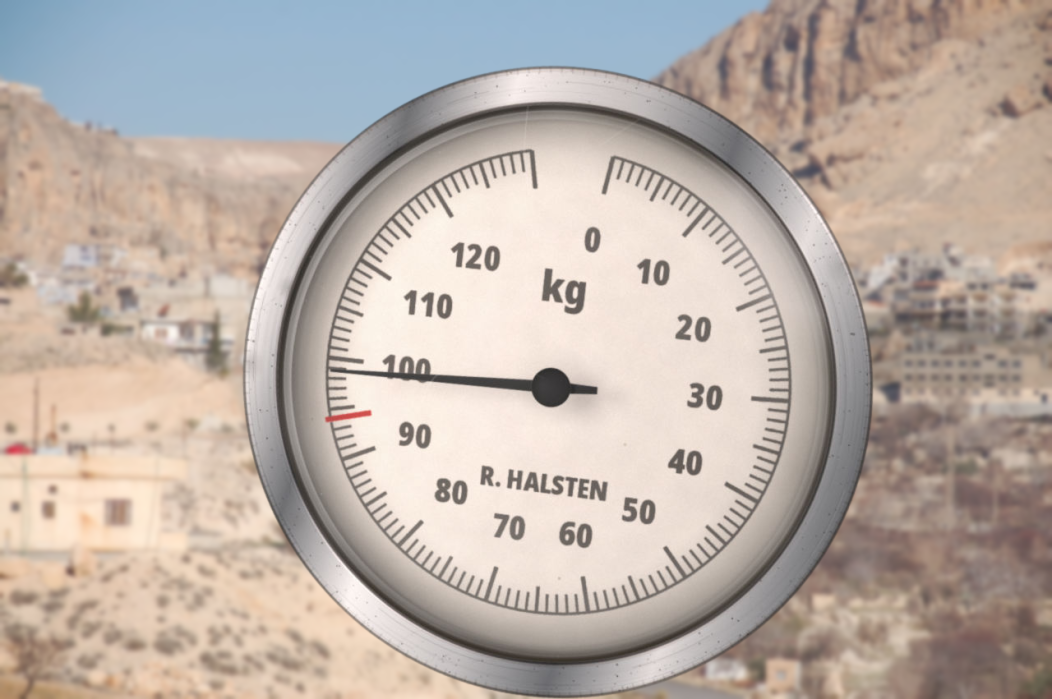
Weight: 99 kg
